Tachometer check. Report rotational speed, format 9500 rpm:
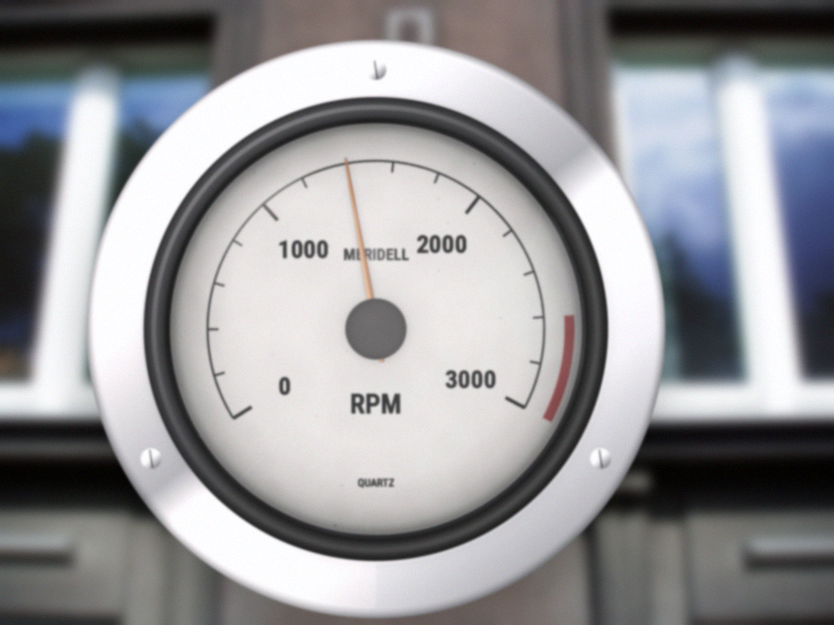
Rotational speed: 1400 rpm
